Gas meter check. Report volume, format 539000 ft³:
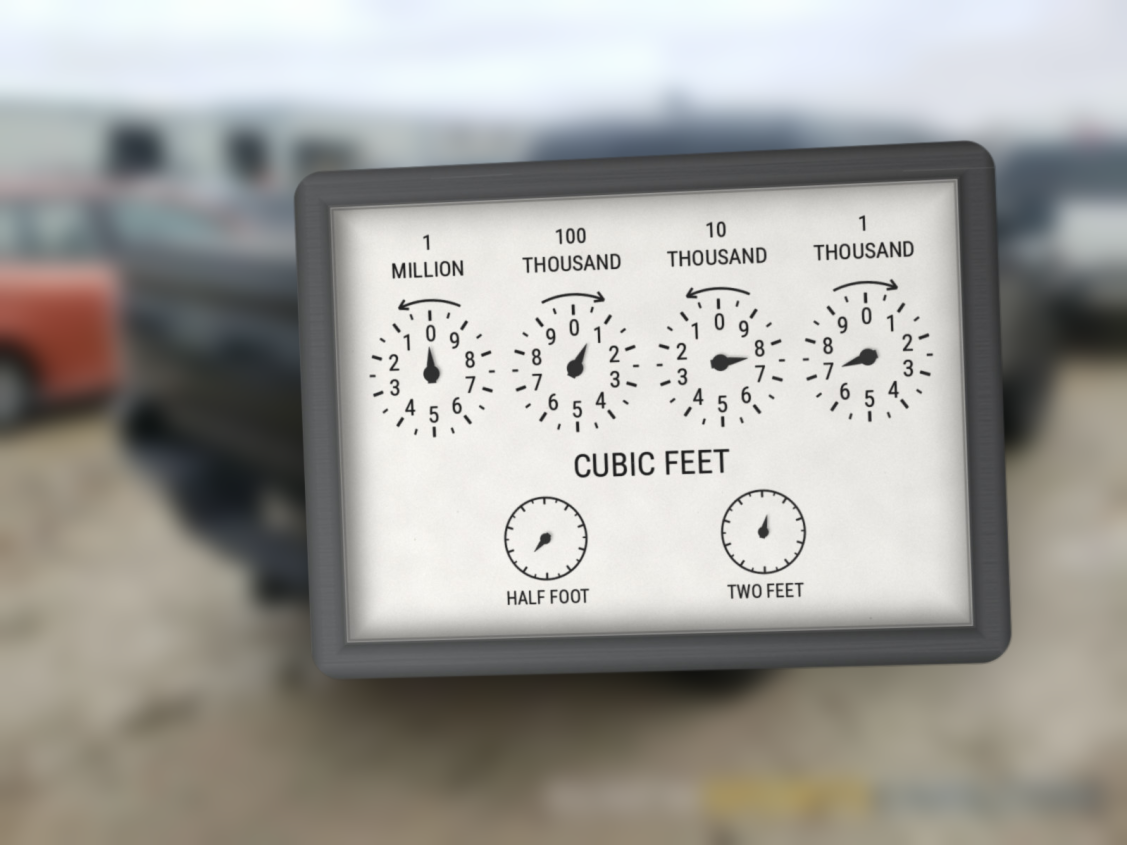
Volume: 7700 ft³
